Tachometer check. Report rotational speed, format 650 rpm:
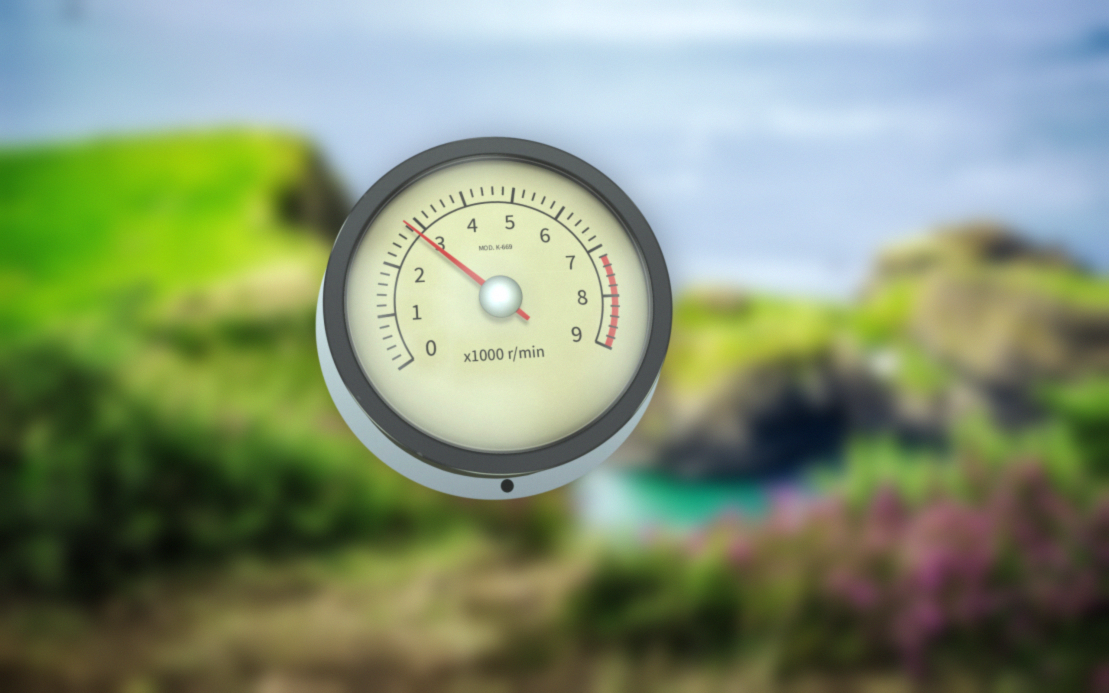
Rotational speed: 2800 rpm
